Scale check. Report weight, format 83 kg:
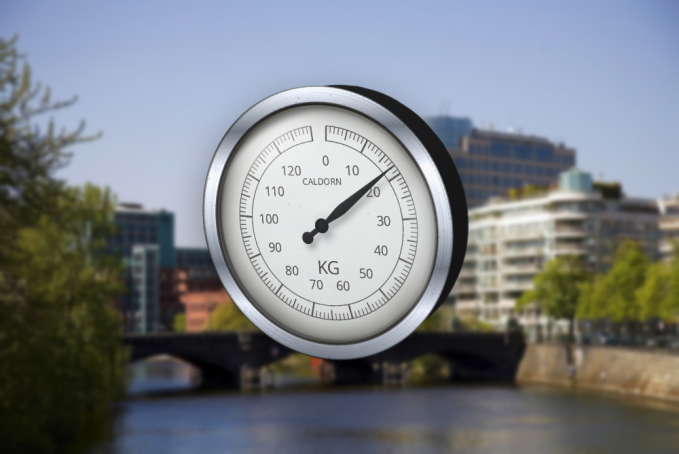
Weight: 18 kg
